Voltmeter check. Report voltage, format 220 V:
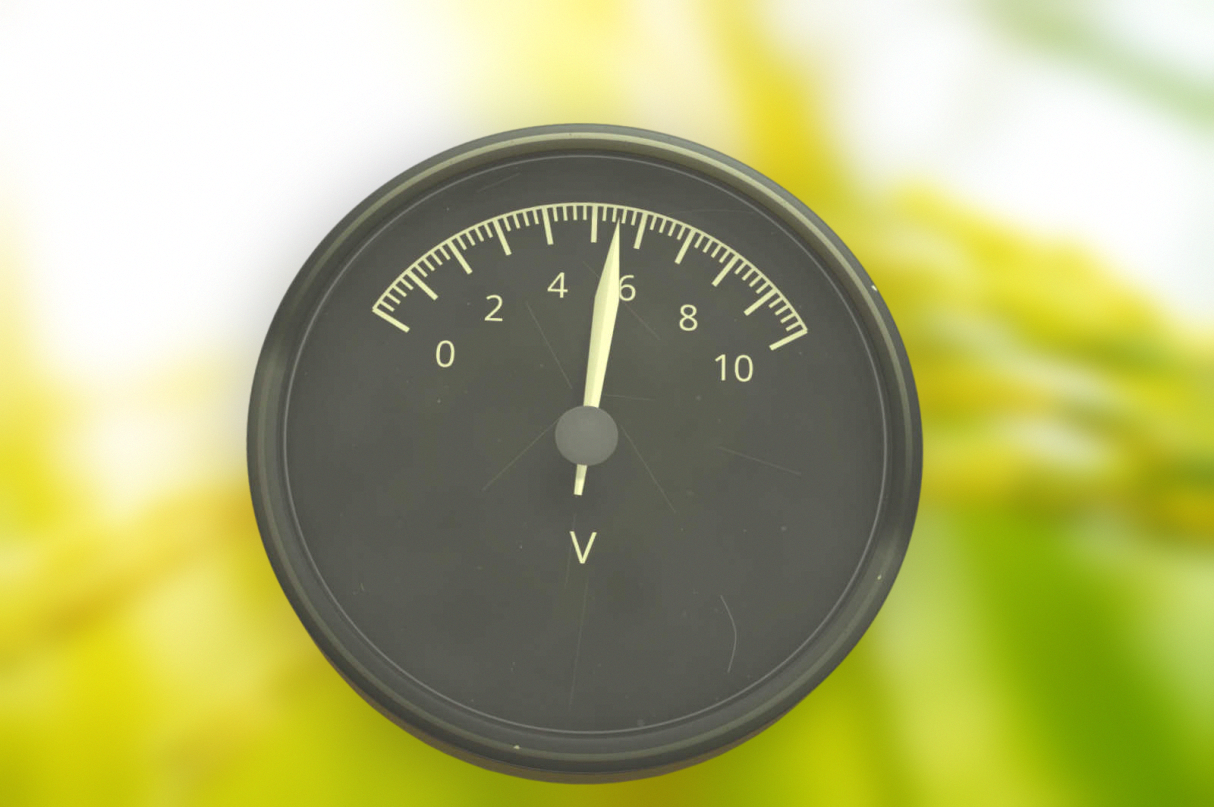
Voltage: 5.5 V
